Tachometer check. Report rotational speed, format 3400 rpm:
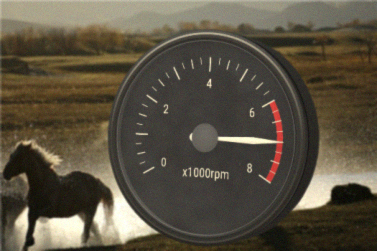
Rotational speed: 7000 rpm
